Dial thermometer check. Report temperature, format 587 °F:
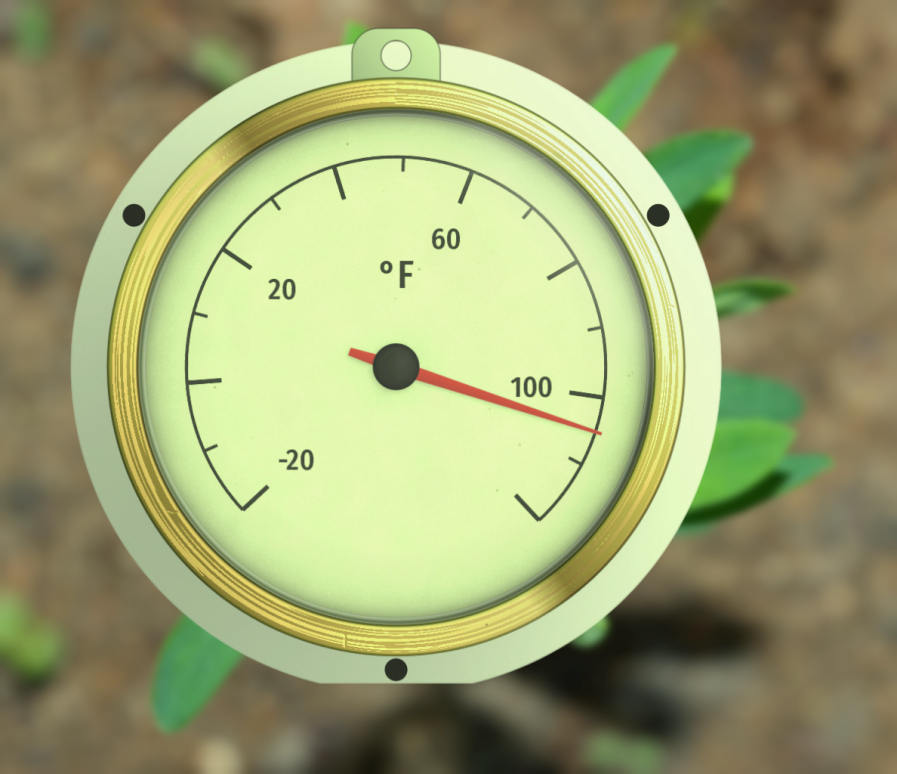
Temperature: 105 °F
